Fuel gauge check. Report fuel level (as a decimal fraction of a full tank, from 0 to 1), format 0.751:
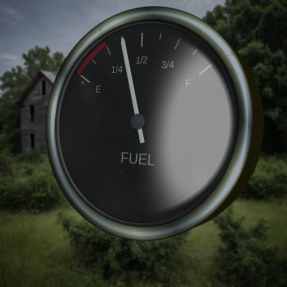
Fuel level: 0.375
